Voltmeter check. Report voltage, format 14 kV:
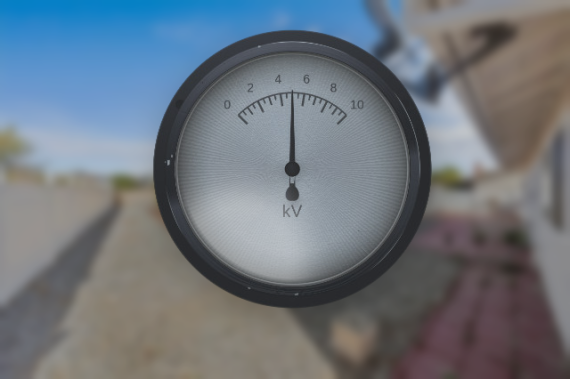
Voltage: 5 kV
